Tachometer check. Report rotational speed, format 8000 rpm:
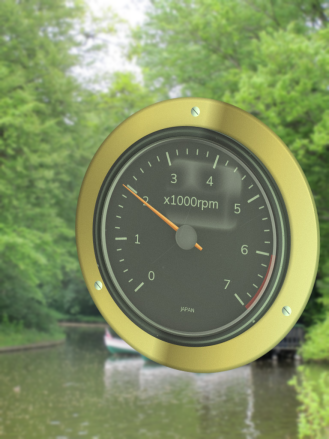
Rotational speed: 2000 rpm
